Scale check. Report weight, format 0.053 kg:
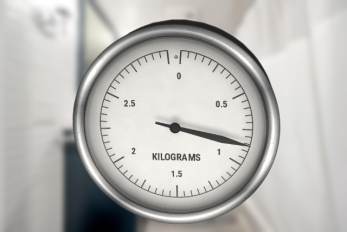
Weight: 0.85 kg
